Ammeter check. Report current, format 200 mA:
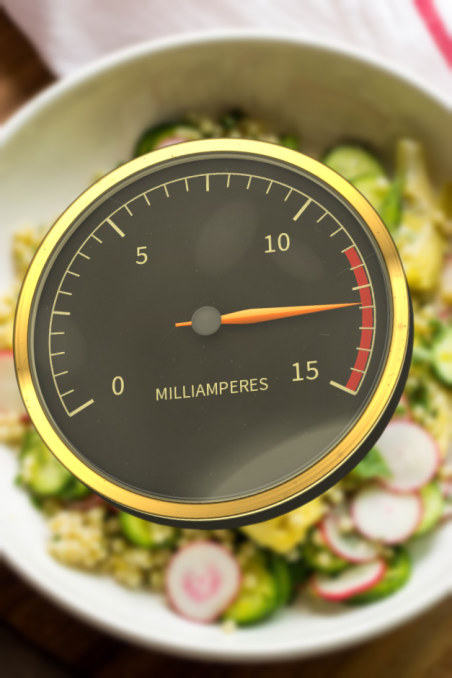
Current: 13 mA
